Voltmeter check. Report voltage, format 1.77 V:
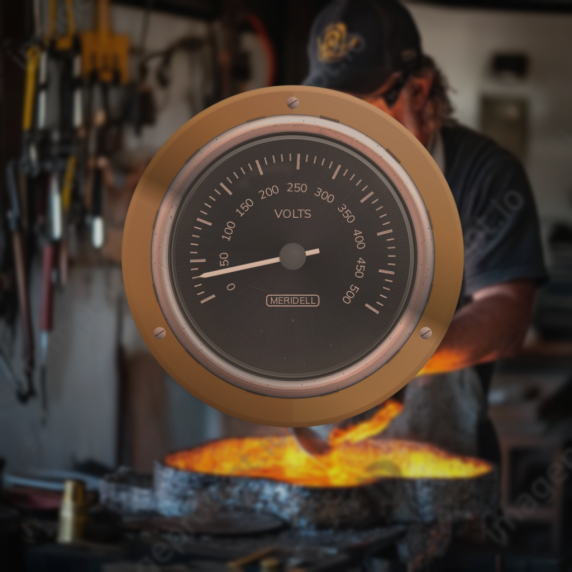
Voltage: 30 V
